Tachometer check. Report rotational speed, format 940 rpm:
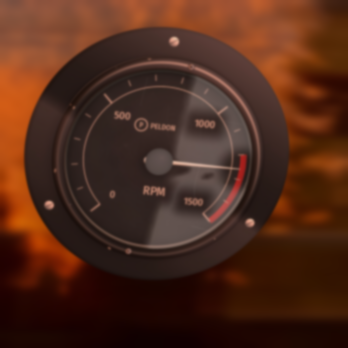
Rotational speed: 1250 rpm
